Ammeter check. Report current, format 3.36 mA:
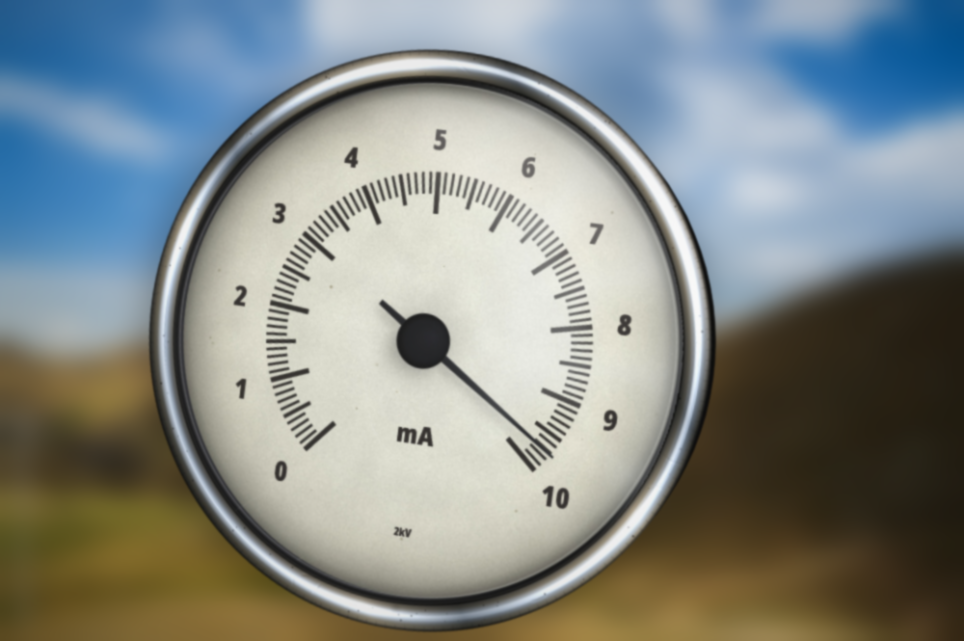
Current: 9.7 mA
